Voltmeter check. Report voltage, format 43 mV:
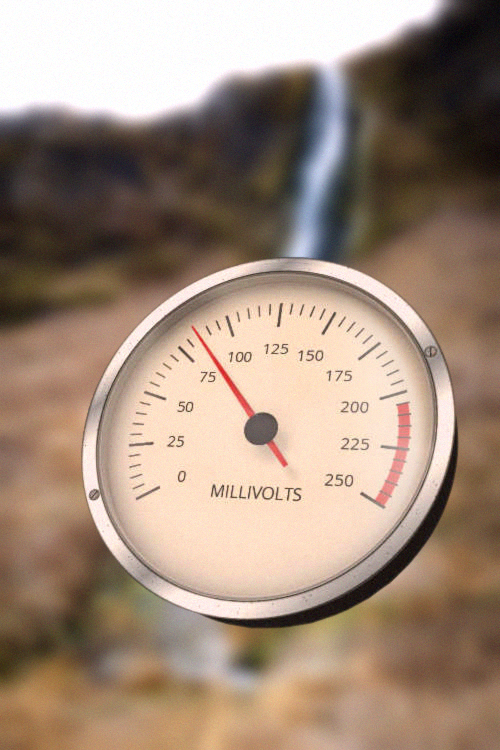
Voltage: 85 mV
